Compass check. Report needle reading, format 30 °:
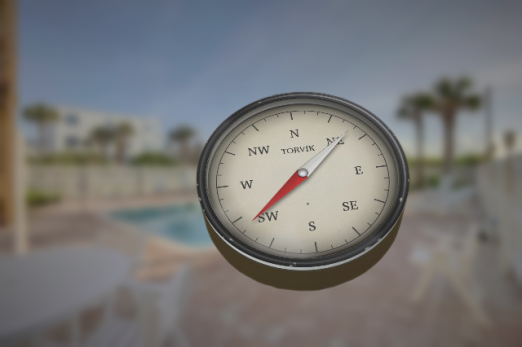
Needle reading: 230 °
